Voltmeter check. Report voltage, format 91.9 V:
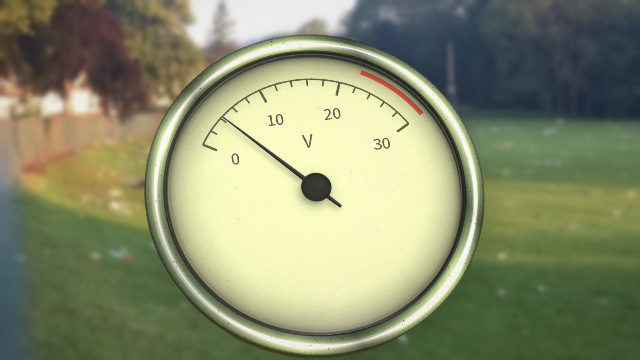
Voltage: 4 V
